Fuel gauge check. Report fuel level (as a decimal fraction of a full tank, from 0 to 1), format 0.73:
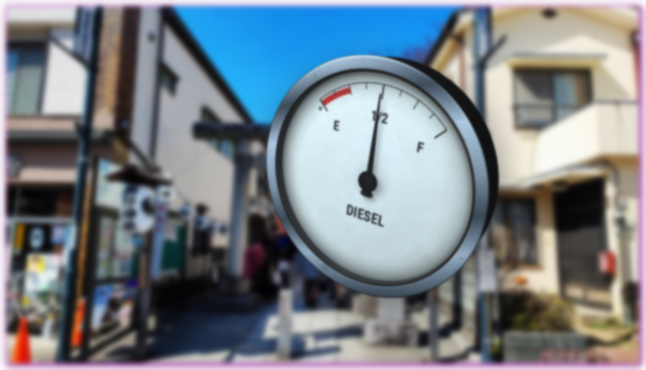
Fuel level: 0.5
